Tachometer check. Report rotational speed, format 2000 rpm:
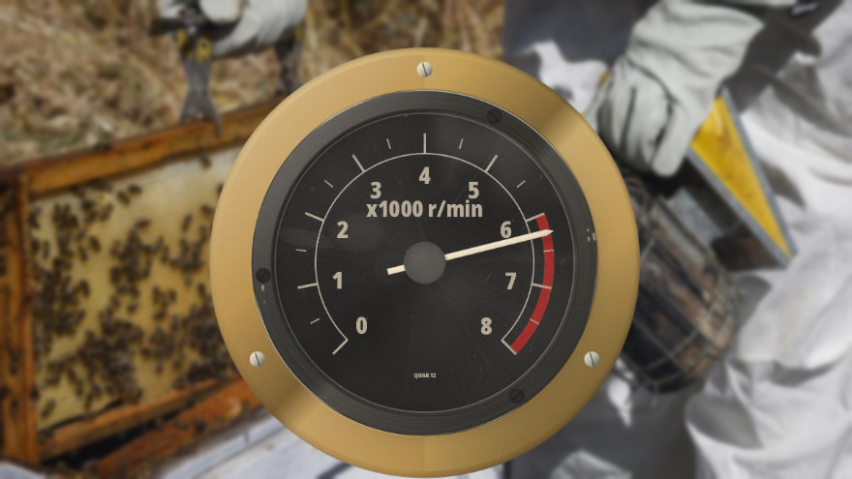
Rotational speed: 6250 rpm
